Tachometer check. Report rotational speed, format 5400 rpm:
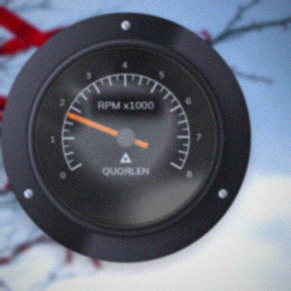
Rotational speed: 1750 rpm
